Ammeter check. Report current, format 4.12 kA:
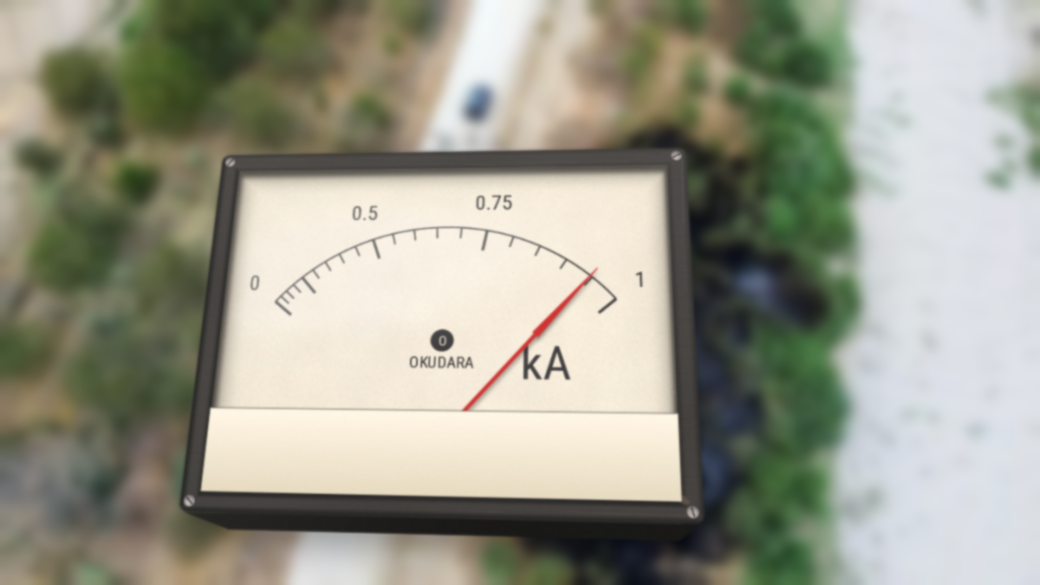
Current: 0.95 kA
